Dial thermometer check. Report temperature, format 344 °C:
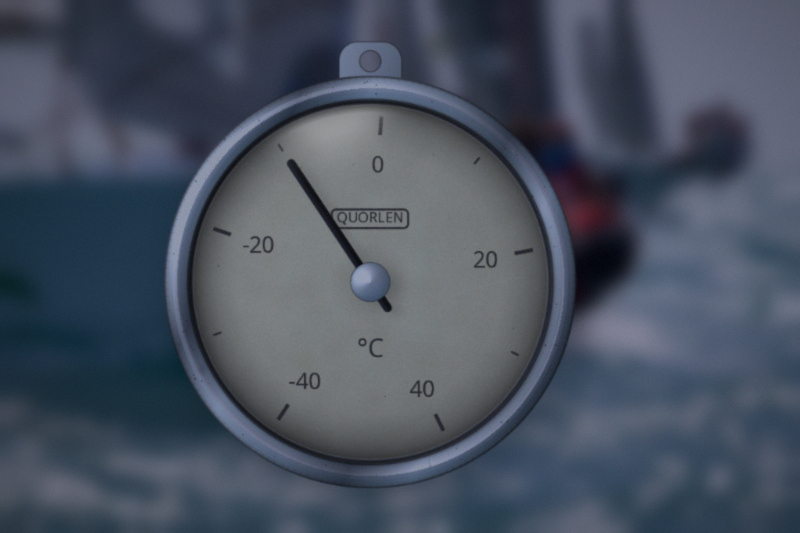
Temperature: -10 °C
